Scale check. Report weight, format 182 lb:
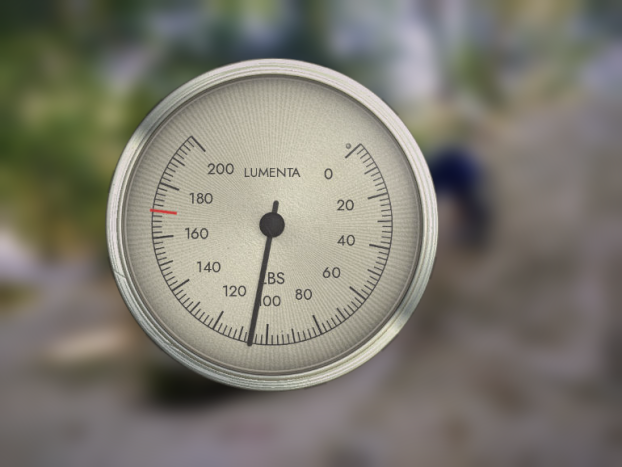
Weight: 106 lb
